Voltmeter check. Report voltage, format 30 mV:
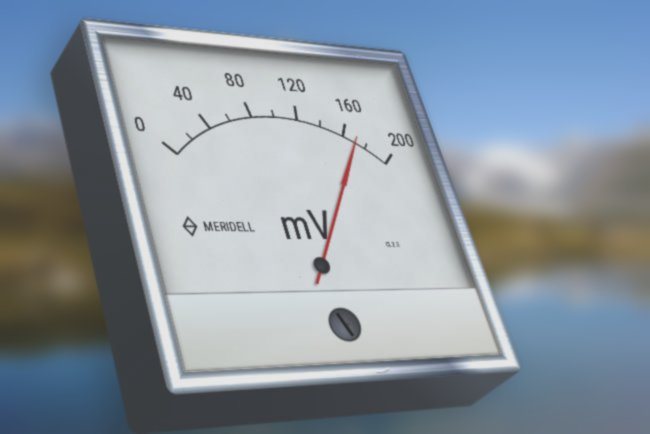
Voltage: 170 mV
